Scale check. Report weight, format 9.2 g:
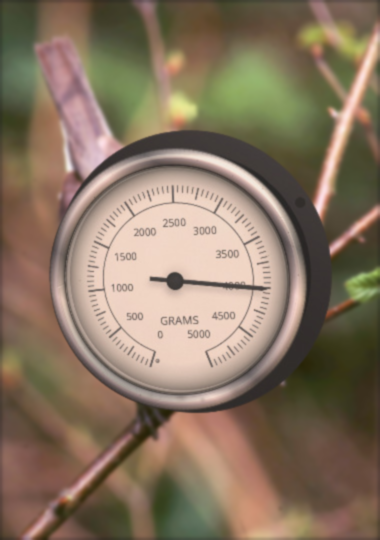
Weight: 4000 g
